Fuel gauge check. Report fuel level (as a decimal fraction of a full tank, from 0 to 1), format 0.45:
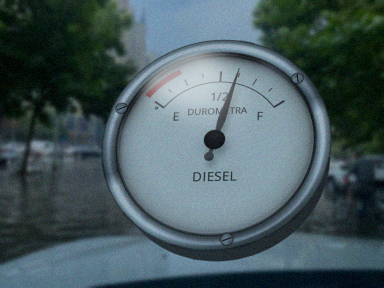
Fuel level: 0.625
